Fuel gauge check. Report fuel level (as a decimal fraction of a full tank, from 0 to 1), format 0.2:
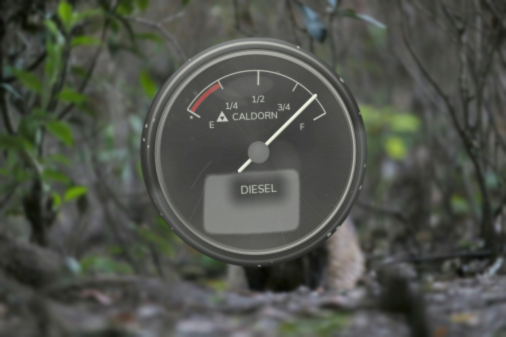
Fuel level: 0.875
